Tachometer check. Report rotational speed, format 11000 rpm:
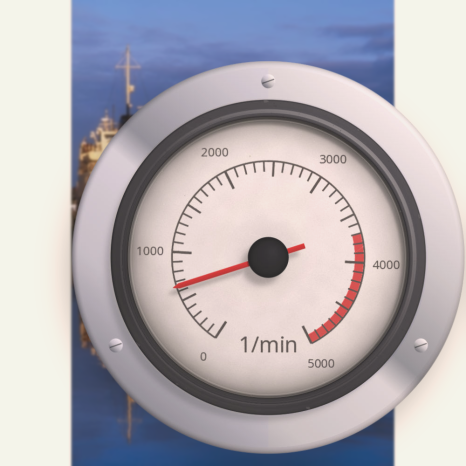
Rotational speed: 650 rpm
